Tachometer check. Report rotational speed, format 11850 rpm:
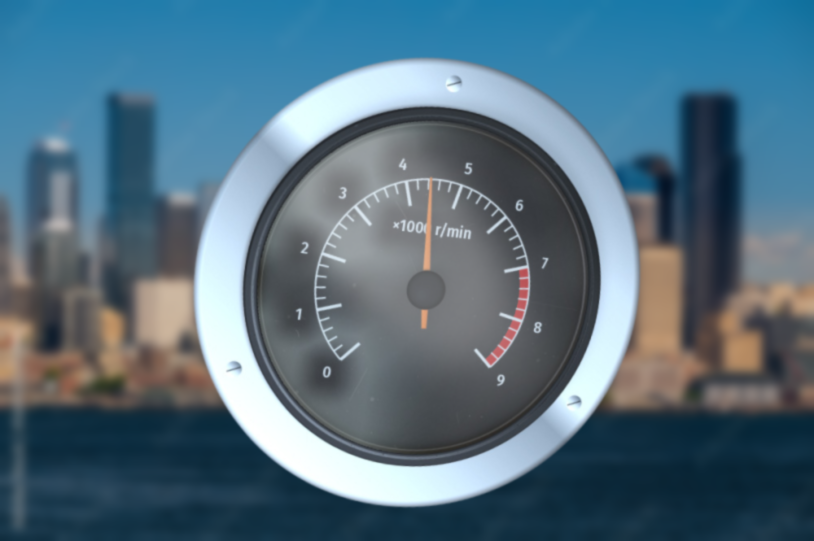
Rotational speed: 4400 rpm
